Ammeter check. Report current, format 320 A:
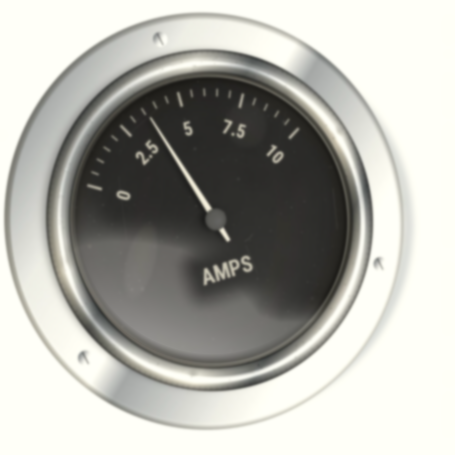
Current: 3.5 A
